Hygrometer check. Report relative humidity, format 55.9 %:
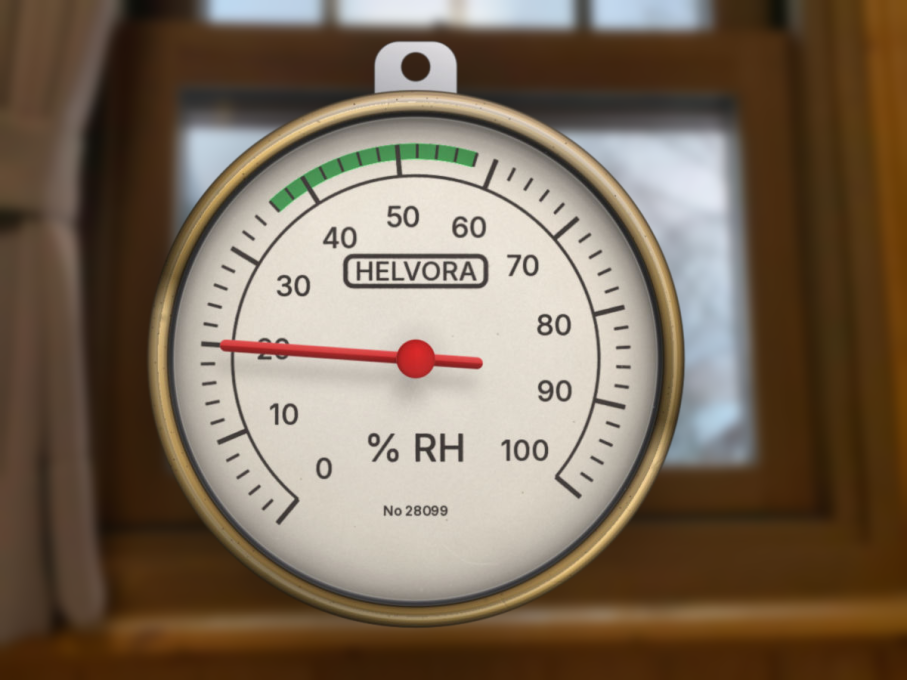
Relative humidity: 20 %
